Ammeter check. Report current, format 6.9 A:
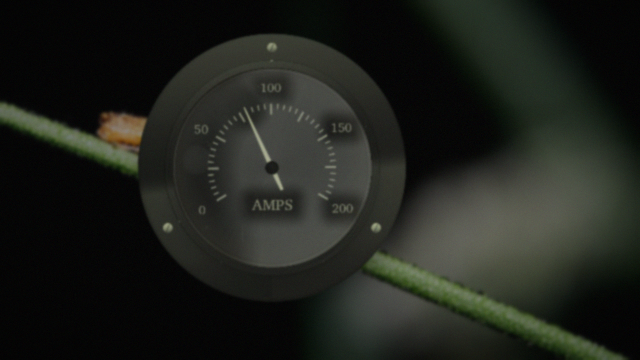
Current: 80 A
